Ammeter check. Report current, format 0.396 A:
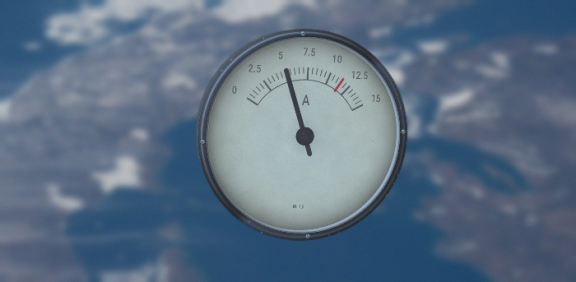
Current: 5 A
